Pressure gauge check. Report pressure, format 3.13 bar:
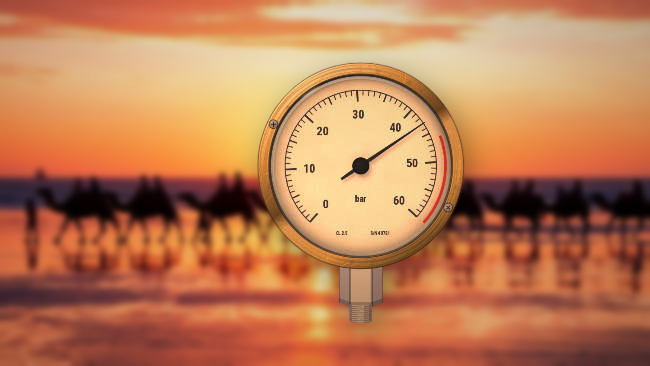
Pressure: 43 bar
